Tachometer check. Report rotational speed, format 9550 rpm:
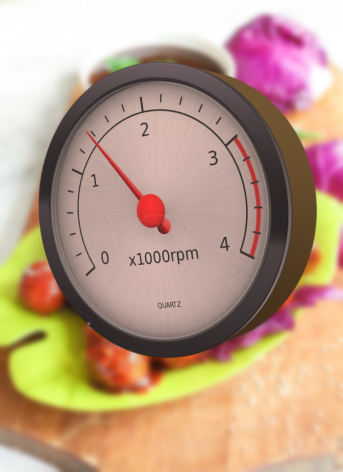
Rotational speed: 1400 rpm
